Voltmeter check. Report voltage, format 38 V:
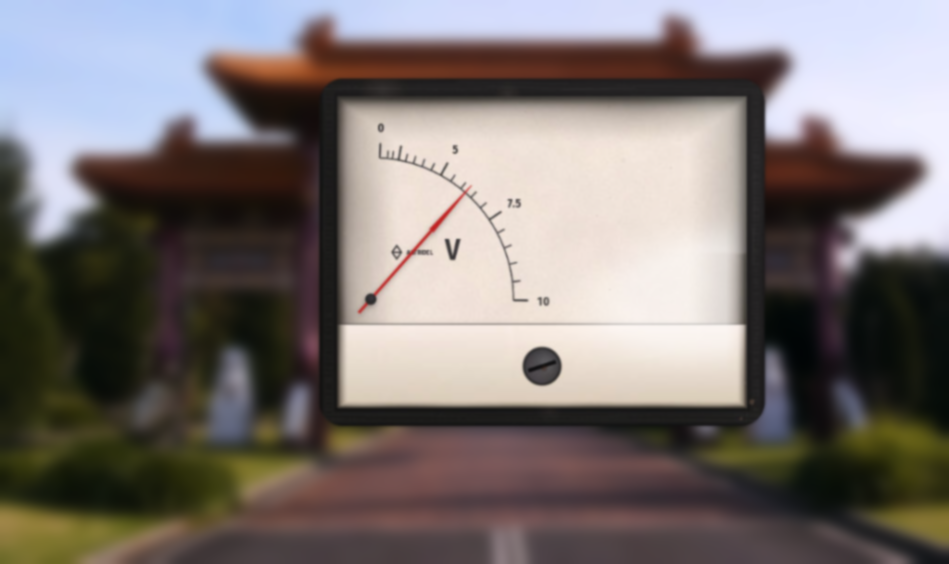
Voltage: 6.25 V
